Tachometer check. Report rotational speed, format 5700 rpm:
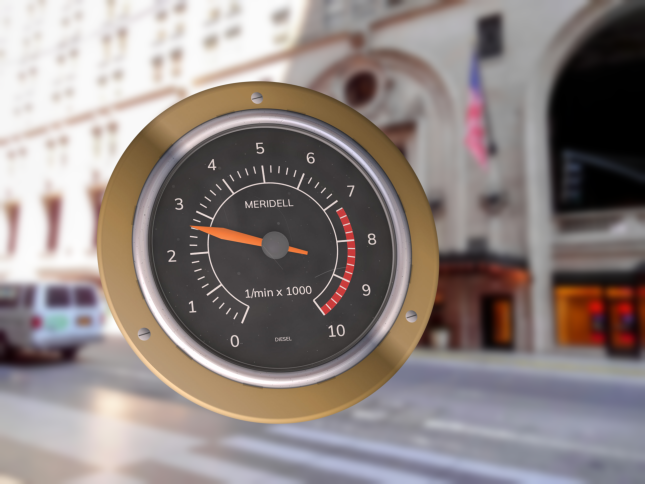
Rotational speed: 2600 rpm
